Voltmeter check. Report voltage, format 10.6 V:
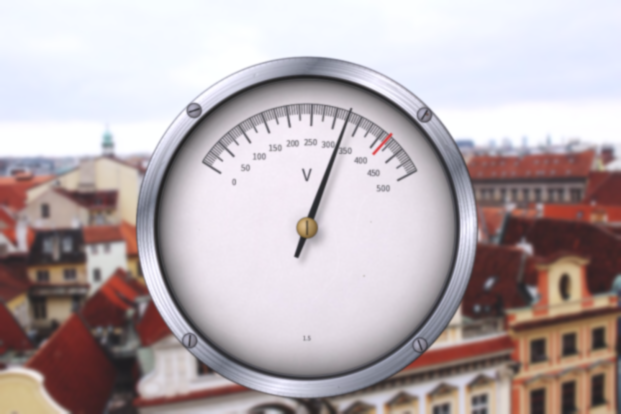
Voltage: 325 V
